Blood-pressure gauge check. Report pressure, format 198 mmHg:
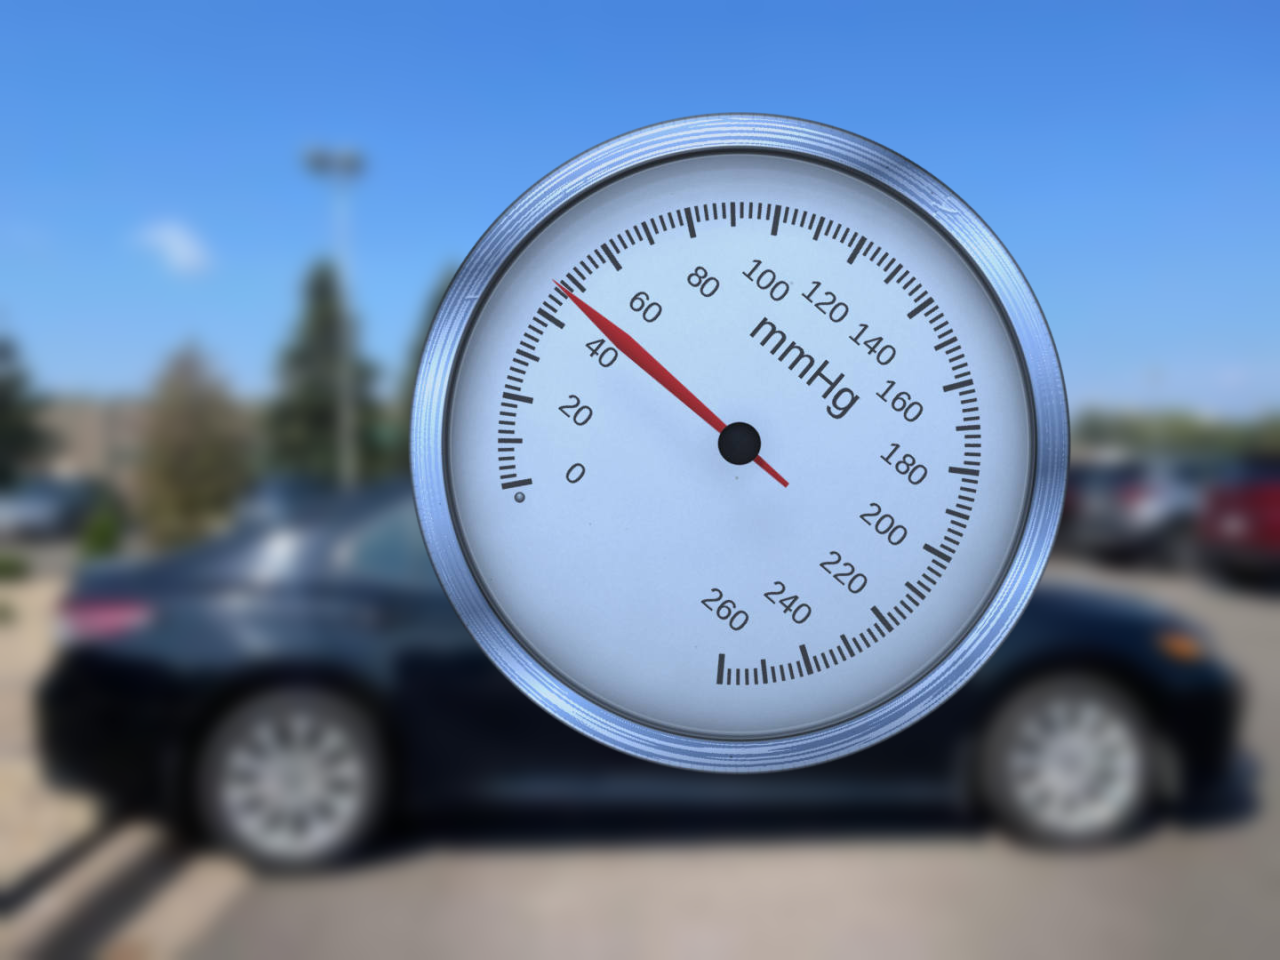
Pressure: 47 mmHg
